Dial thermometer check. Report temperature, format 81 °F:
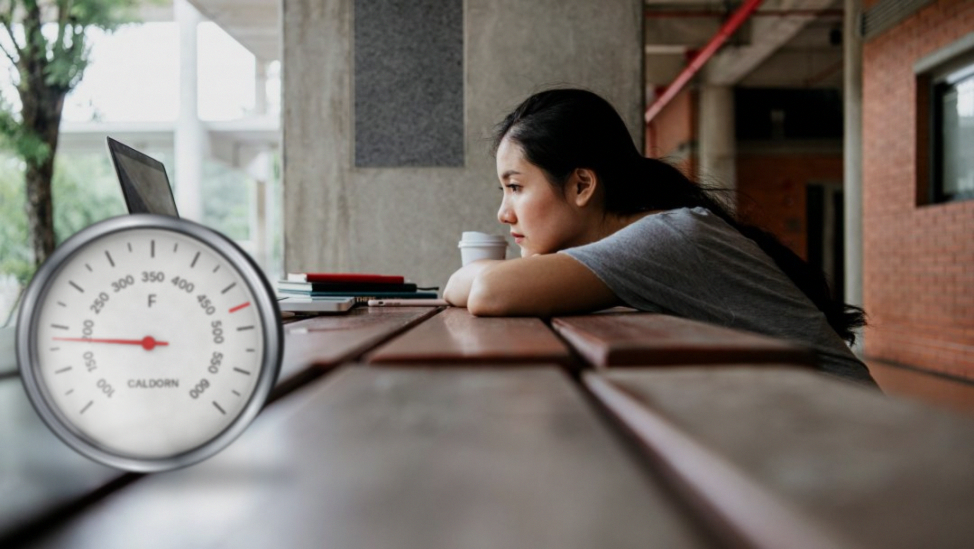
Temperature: 187.5 °F
